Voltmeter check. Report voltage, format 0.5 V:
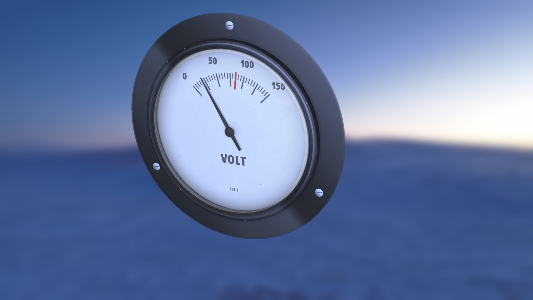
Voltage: 25 V
